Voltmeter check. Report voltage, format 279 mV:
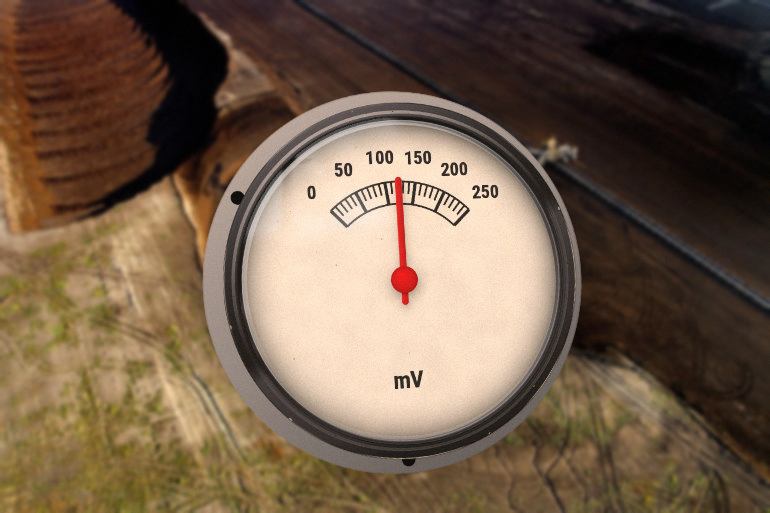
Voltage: 120 mV
